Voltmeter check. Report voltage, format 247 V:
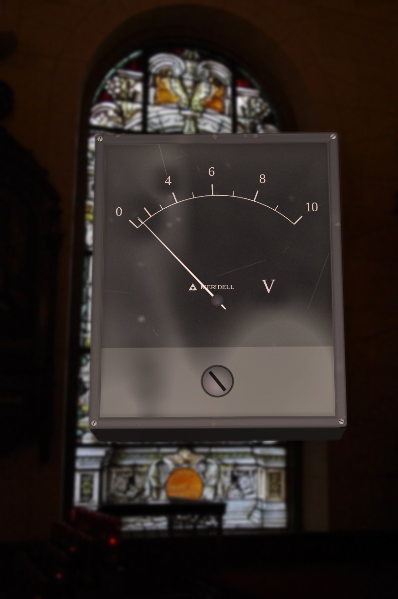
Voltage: 1 V
